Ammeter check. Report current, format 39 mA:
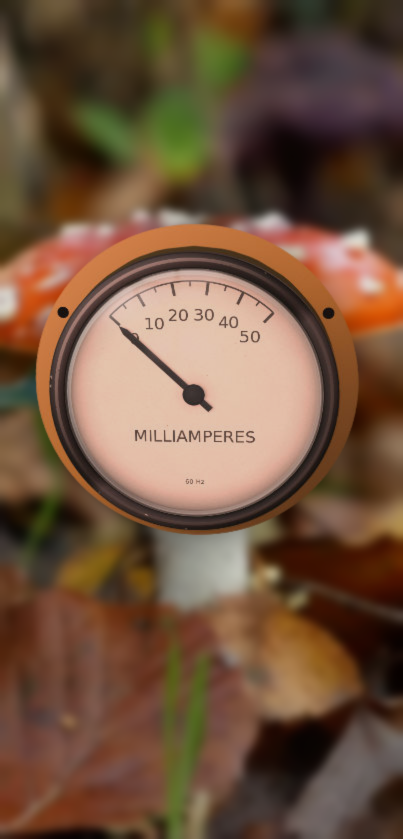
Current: 0 mA
